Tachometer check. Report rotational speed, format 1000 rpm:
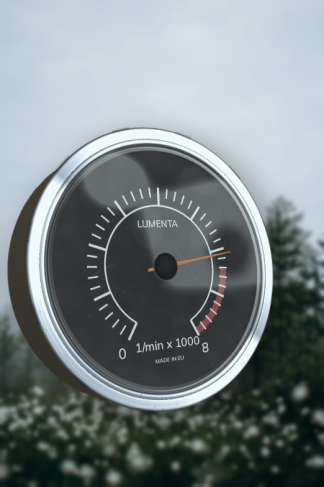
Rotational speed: 6100 rpm
